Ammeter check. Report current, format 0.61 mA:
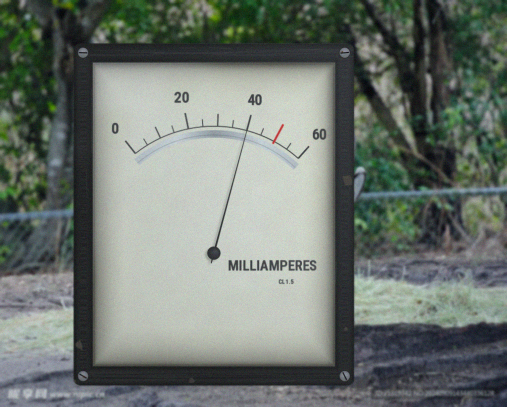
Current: 40 mA
